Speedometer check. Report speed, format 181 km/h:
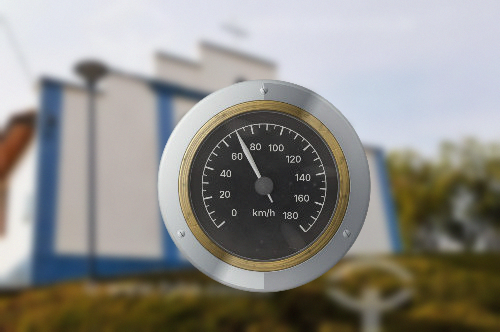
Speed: 70 km/h
